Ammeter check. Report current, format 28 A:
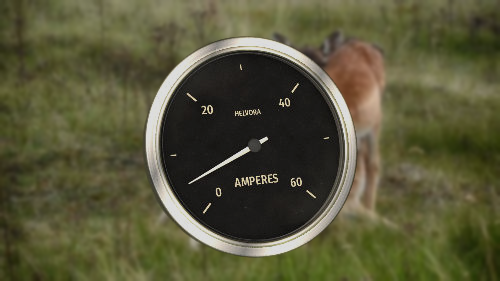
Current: 5 A
